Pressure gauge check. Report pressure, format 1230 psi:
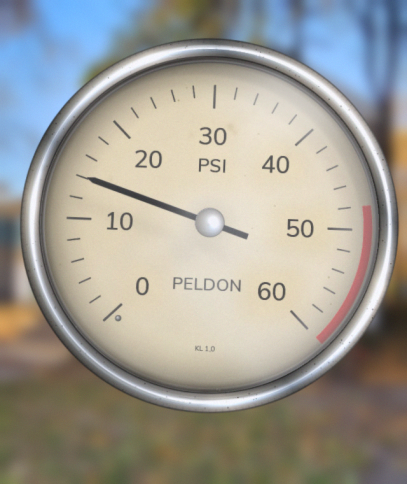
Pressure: 14 psi
